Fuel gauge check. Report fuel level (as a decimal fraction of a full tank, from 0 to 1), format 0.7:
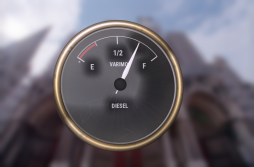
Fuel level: 0.75
